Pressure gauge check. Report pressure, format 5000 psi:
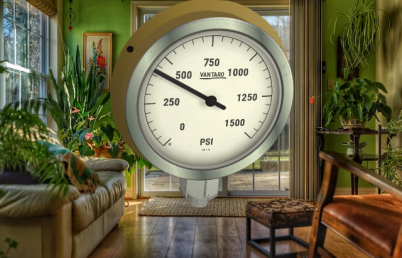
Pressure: 425 psi
